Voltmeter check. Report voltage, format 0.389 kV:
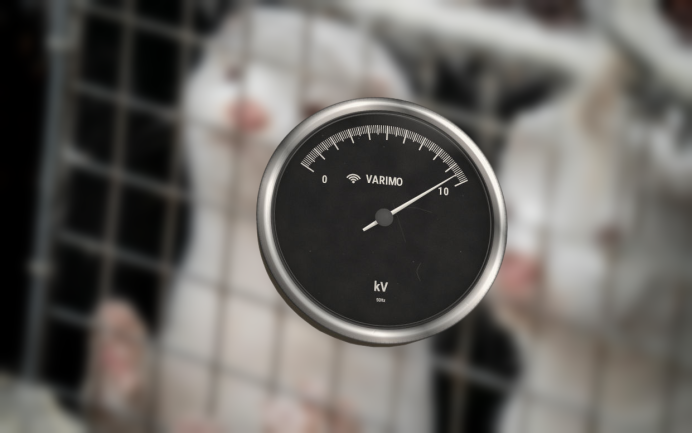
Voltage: 9.5 kV
